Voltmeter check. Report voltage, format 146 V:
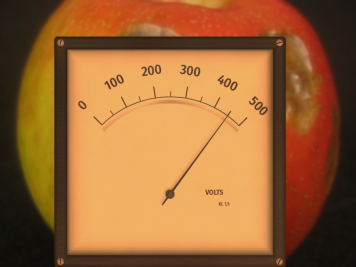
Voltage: 450 V
